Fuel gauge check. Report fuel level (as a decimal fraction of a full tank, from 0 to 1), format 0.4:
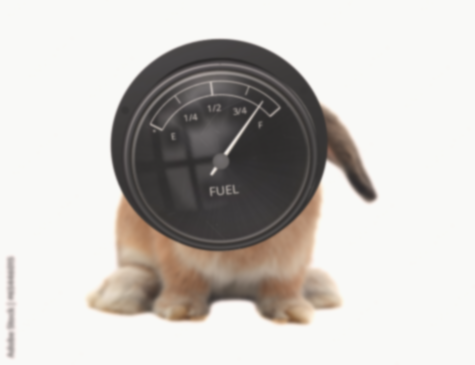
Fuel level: 0.875
